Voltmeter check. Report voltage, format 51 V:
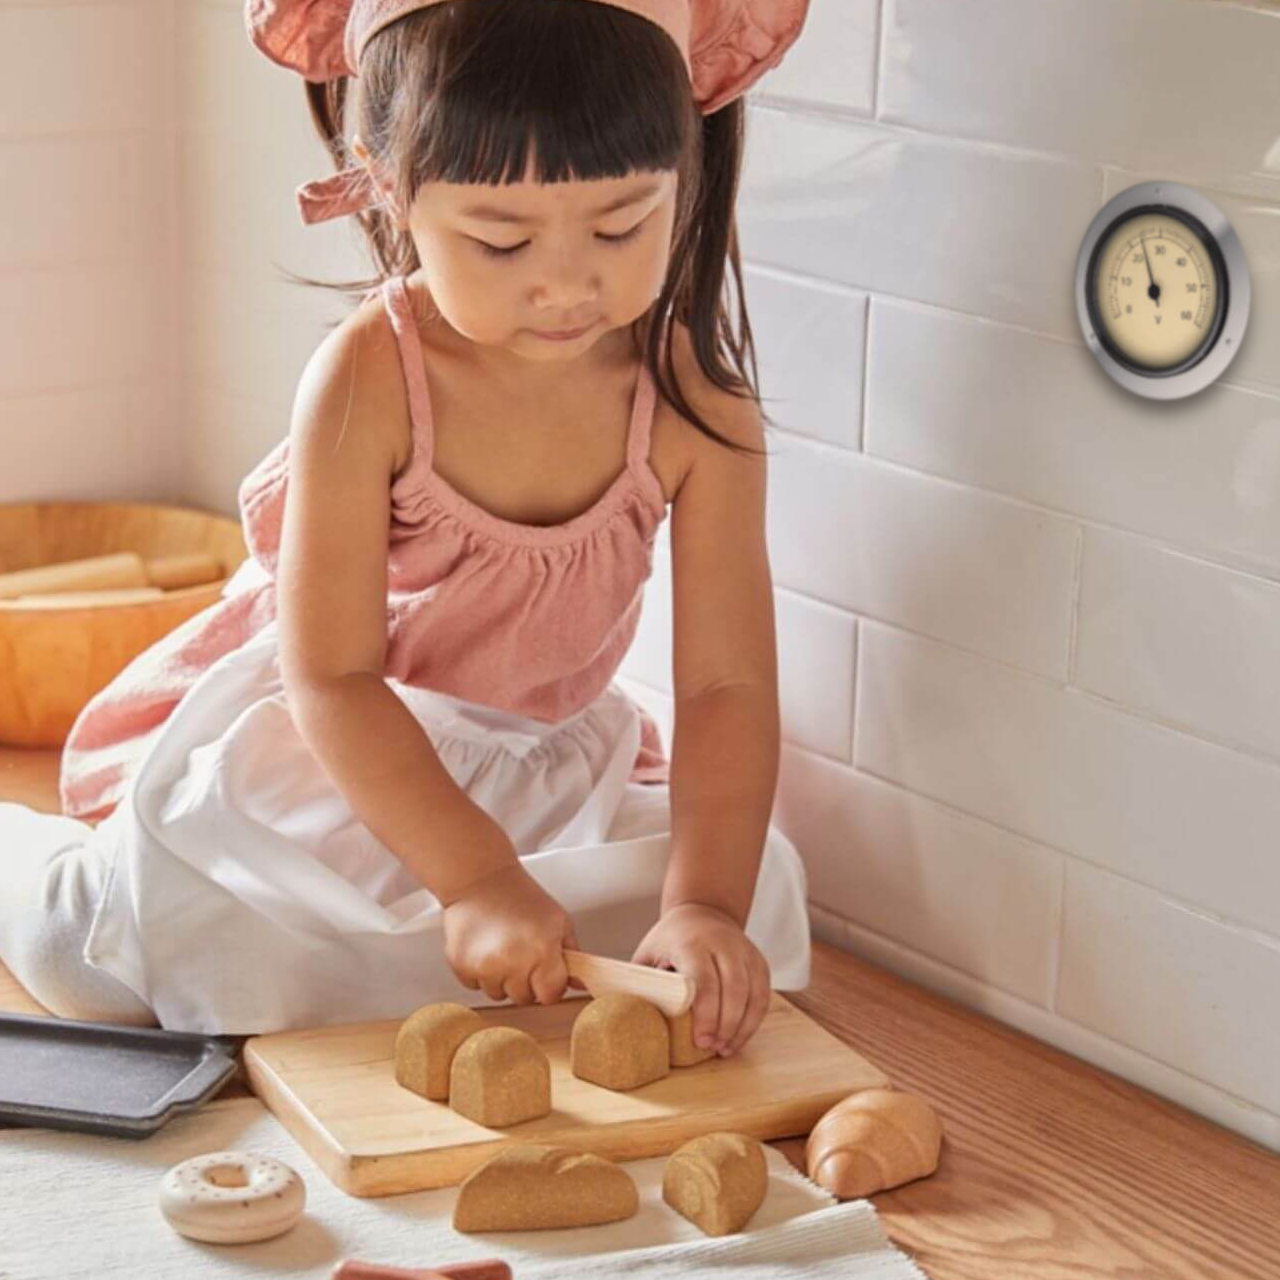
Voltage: 25 V
